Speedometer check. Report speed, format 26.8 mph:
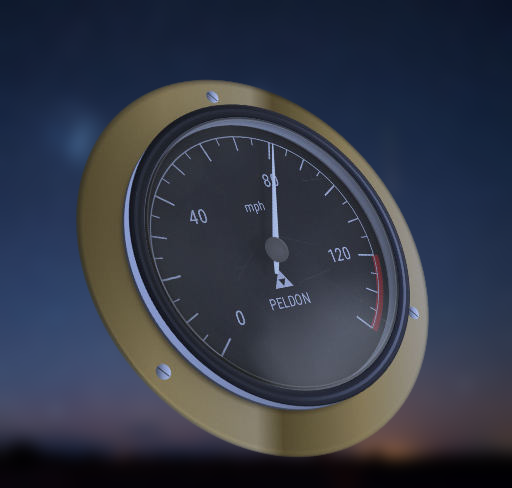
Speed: 80 mph
